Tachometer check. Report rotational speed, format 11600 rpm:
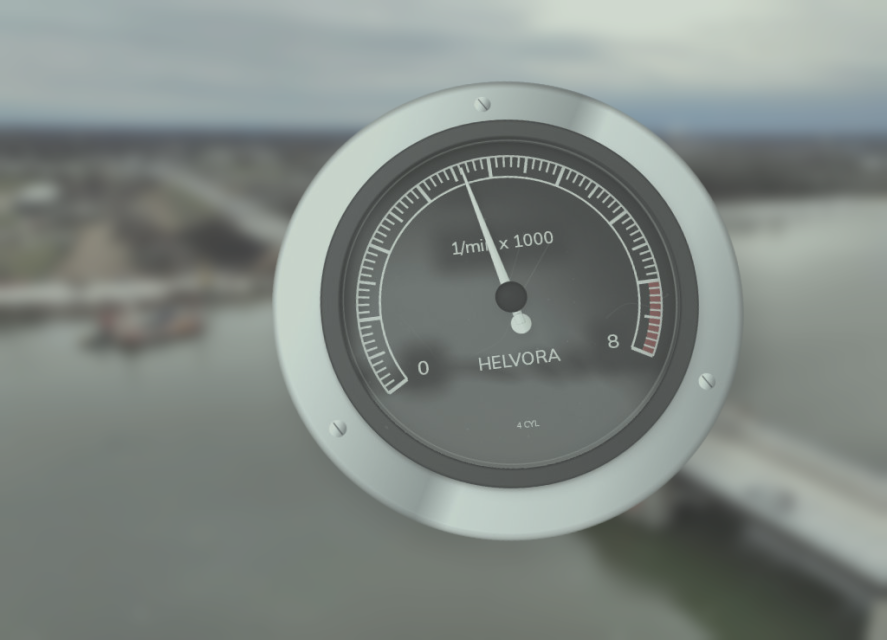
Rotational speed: 3600 rpm
